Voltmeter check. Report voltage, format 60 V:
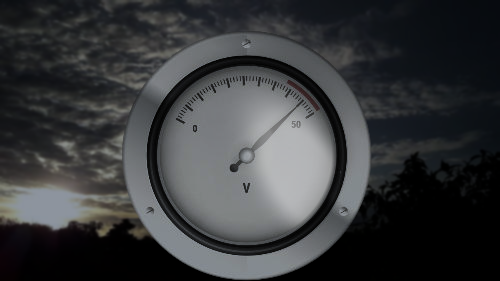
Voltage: 45 V
